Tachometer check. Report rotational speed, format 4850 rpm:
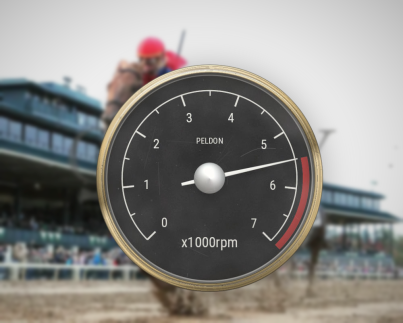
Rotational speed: 5500 rpm
